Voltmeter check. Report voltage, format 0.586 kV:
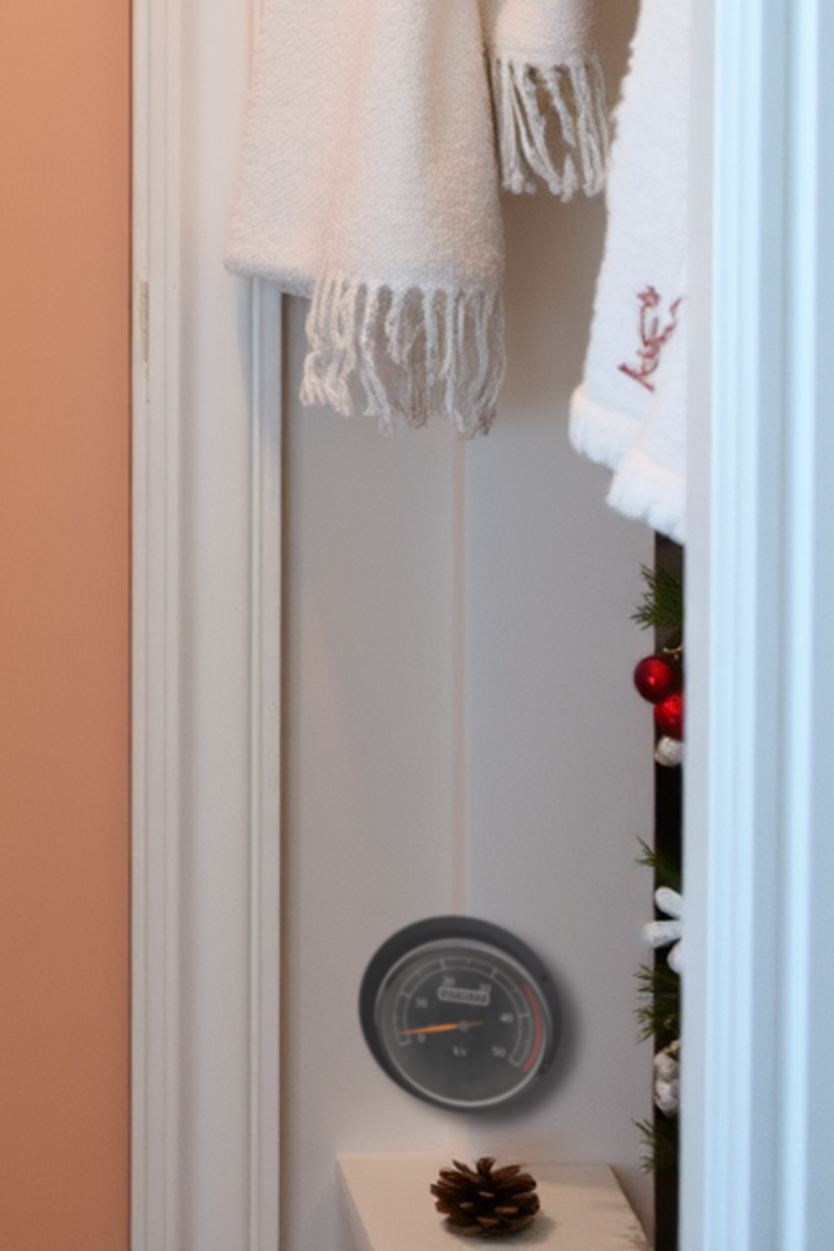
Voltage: 2.5 kV
